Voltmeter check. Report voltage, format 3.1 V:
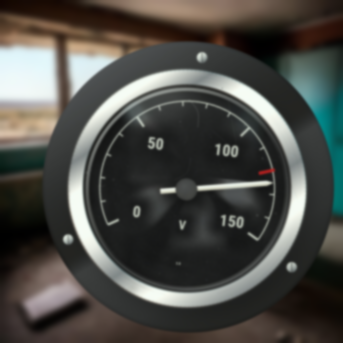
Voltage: 125 V
